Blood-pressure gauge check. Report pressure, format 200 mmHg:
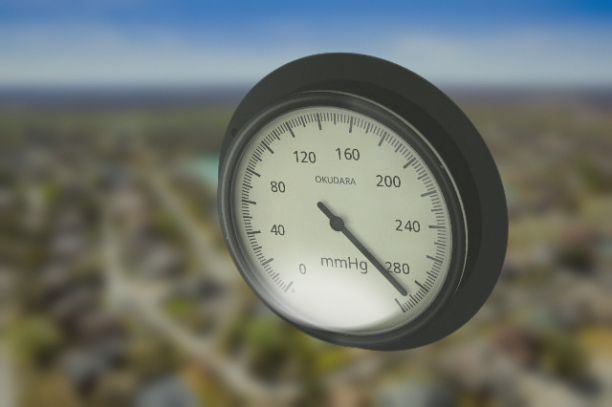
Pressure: 290 mmHg
